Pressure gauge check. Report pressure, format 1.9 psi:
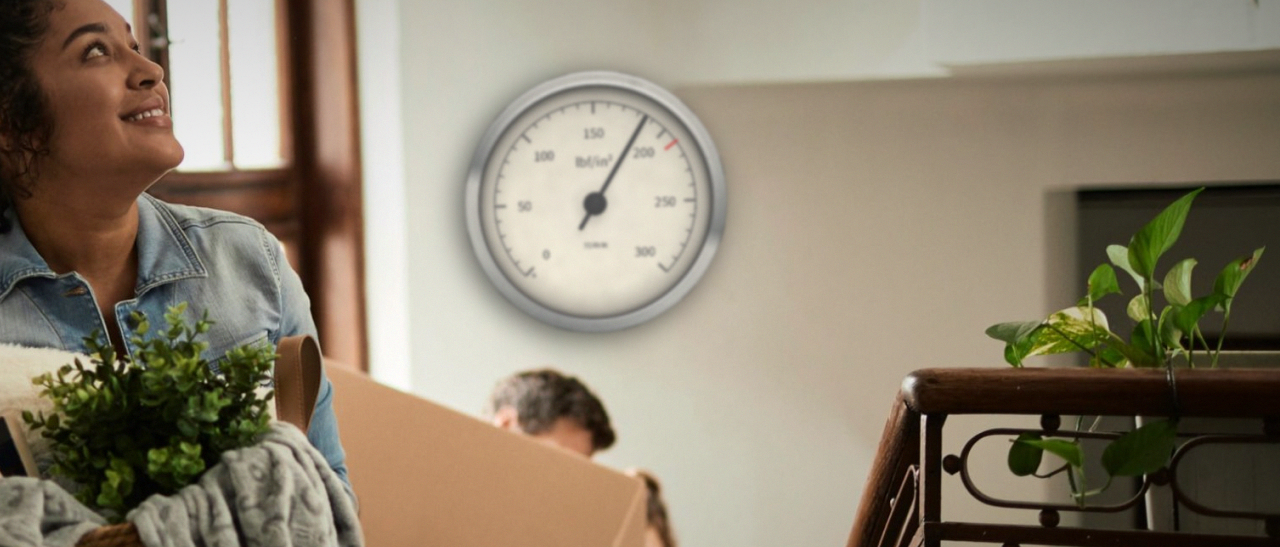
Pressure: 185 psi
